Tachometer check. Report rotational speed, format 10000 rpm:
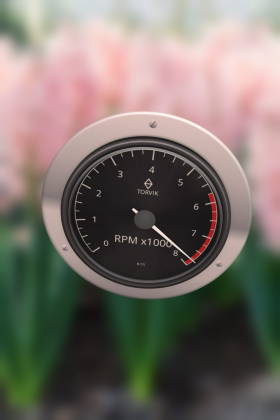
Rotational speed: 7750 rpm
